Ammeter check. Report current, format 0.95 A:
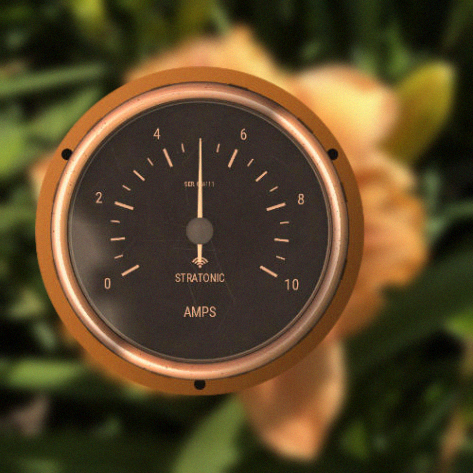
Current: 5 A
